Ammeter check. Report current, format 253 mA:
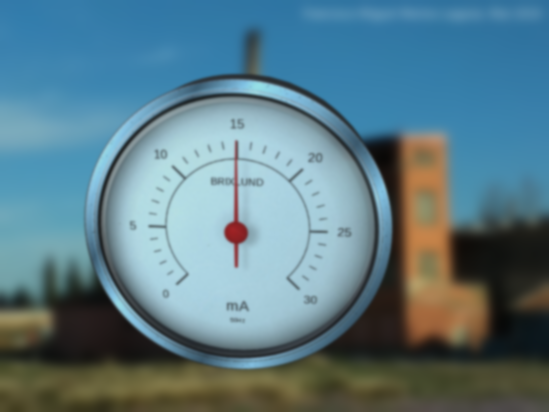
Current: 15 mA
